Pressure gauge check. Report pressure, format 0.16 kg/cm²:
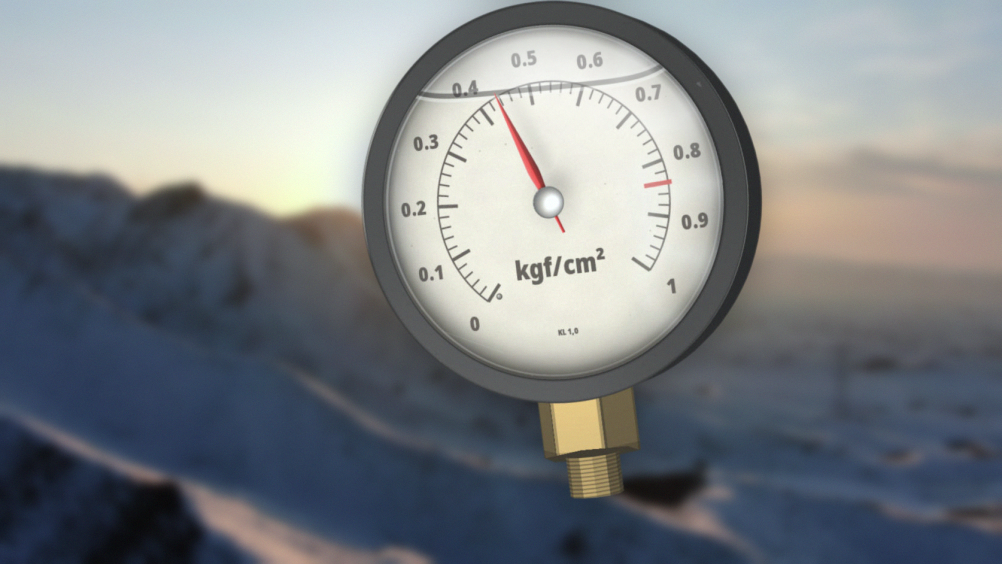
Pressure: 0.44 kg/cm²
